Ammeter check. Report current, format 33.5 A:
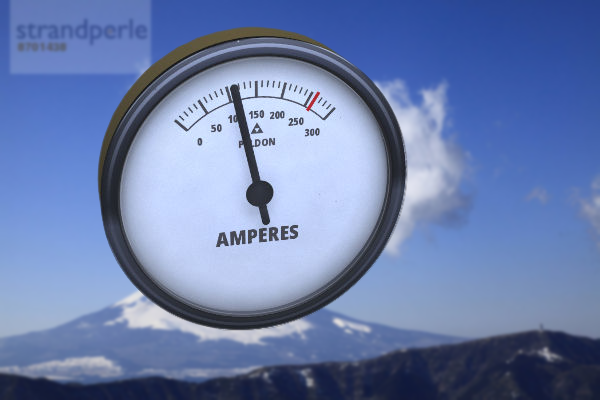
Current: 110 A
